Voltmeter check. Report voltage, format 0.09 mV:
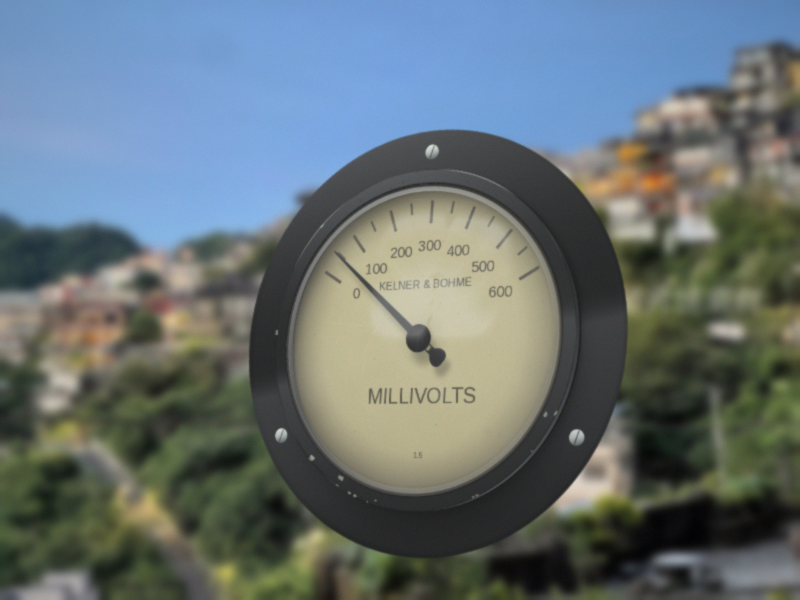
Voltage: 50 mV
